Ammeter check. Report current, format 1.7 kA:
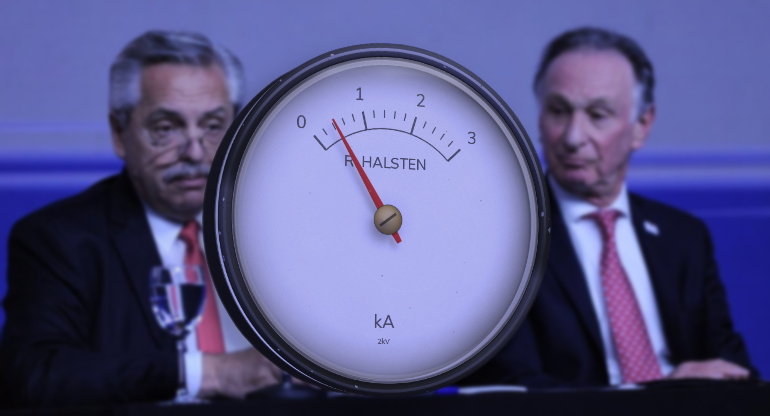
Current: 0.4 kA
